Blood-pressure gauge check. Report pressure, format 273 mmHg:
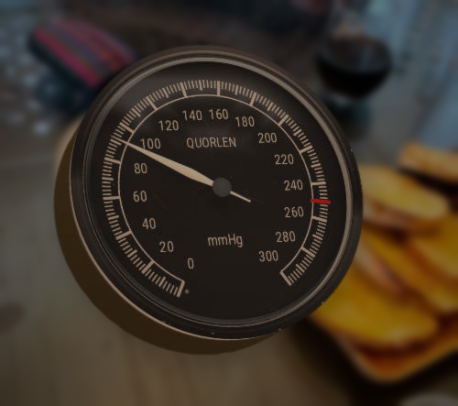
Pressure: 90 mmHg
